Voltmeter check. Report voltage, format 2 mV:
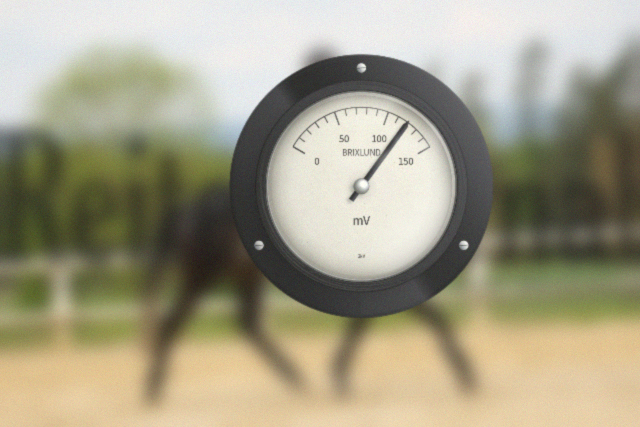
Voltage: 120 mV
